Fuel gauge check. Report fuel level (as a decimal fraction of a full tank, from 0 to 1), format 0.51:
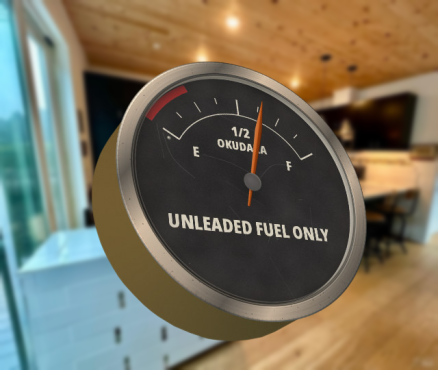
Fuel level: 0.625
